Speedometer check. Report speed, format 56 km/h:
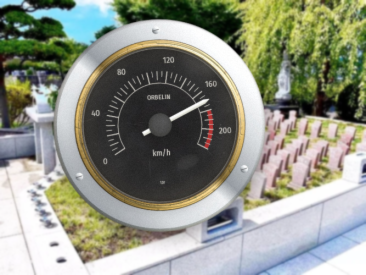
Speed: 170 km/h
